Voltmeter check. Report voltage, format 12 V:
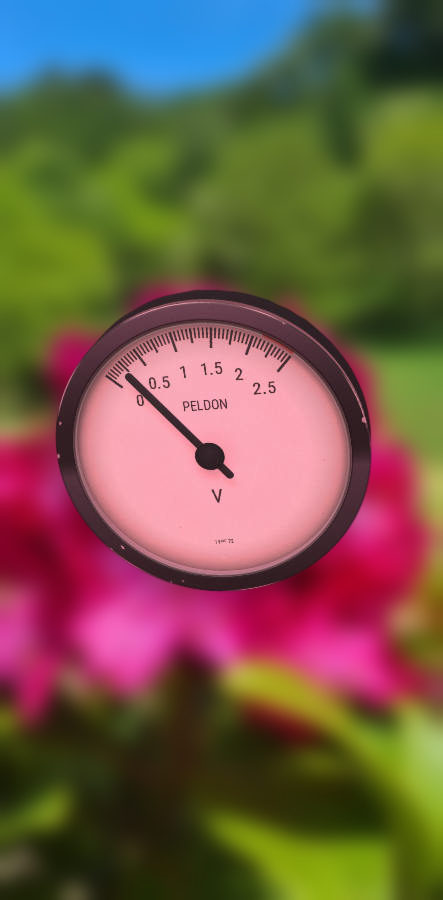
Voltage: 0.25 V
